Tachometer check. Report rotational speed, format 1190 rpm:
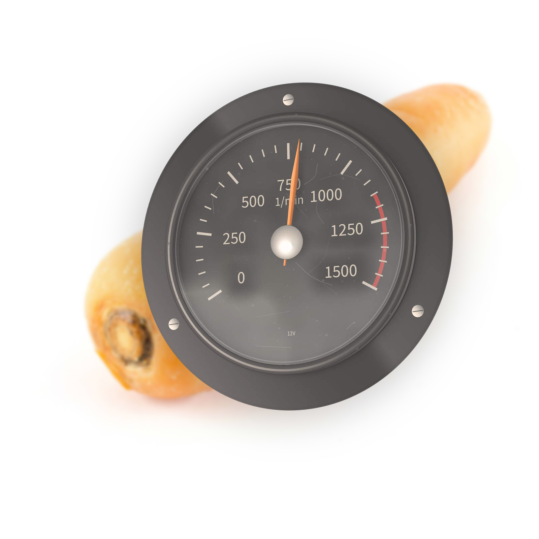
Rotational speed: 800 rpm
